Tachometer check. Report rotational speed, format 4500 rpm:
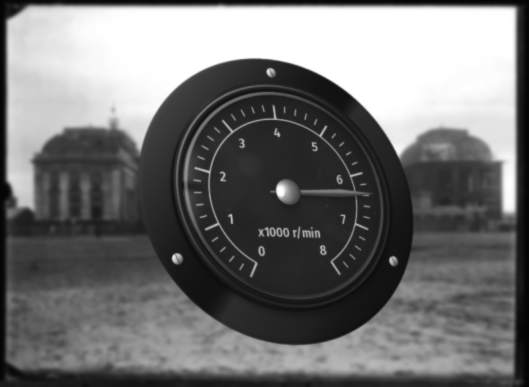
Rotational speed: 6400 rpm
